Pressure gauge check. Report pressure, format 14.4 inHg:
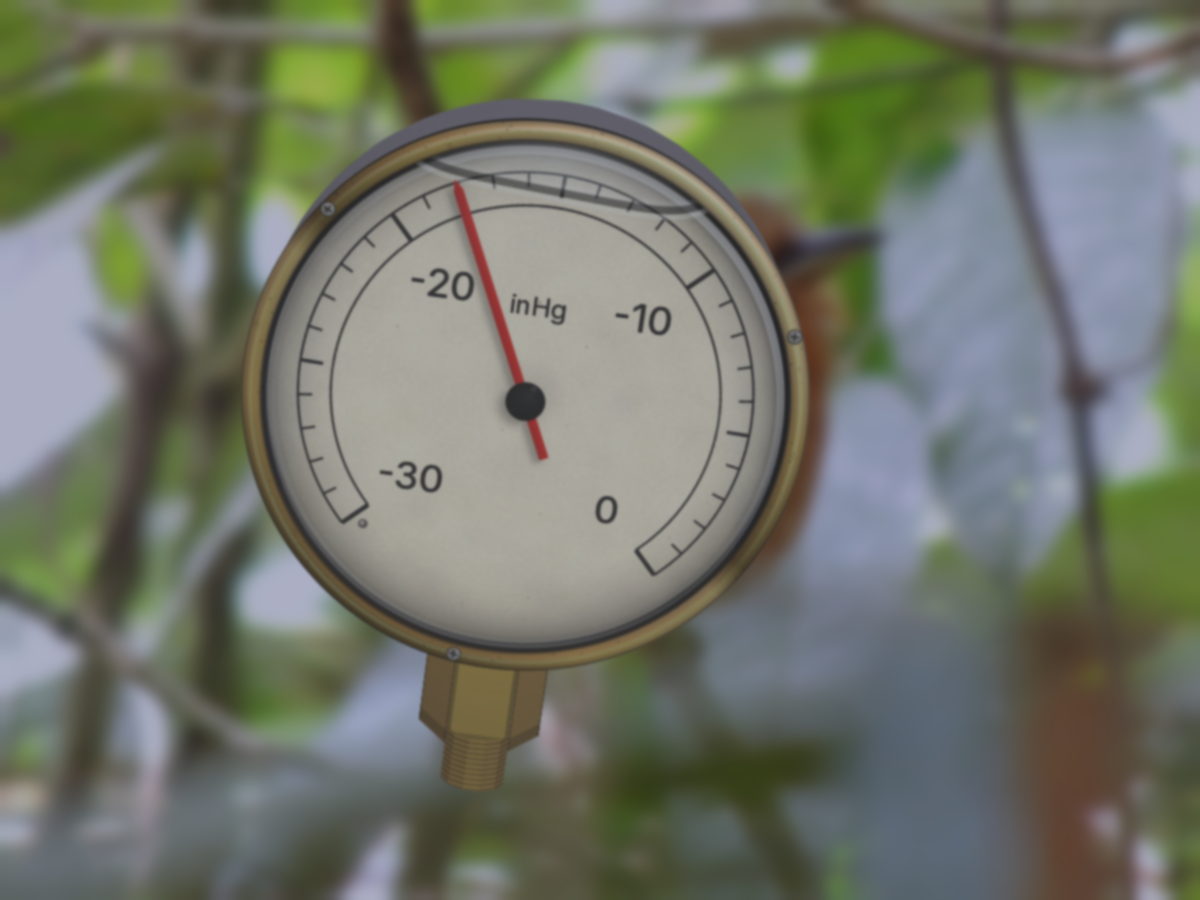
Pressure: -18 inHg
